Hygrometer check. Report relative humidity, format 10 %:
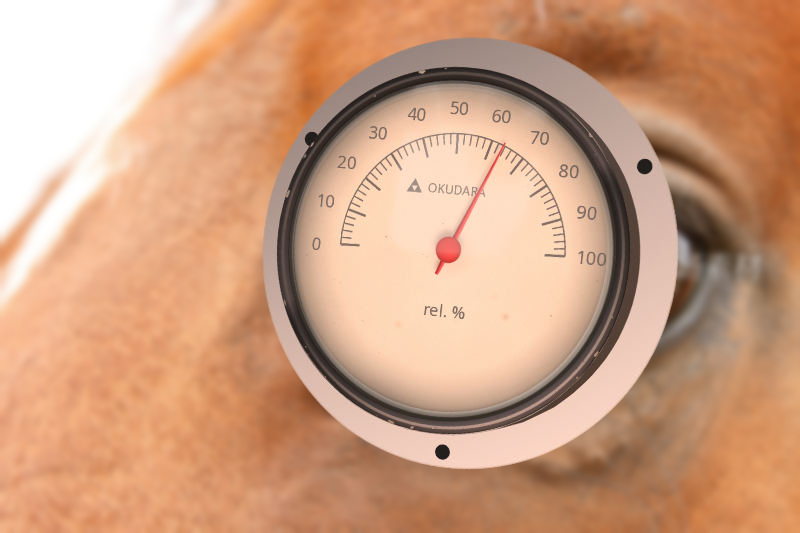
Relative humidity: 64 %
